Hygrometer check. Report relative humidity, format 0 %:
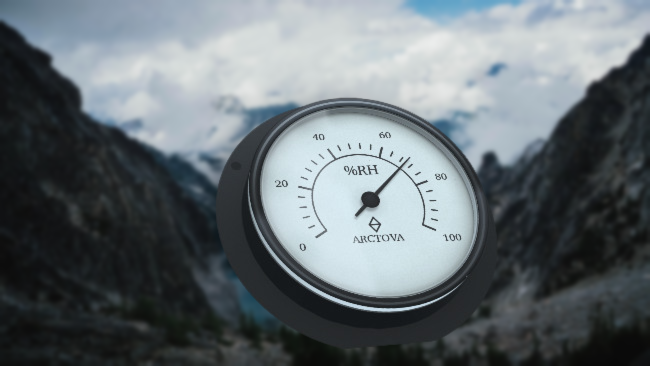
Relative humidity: 70 %
